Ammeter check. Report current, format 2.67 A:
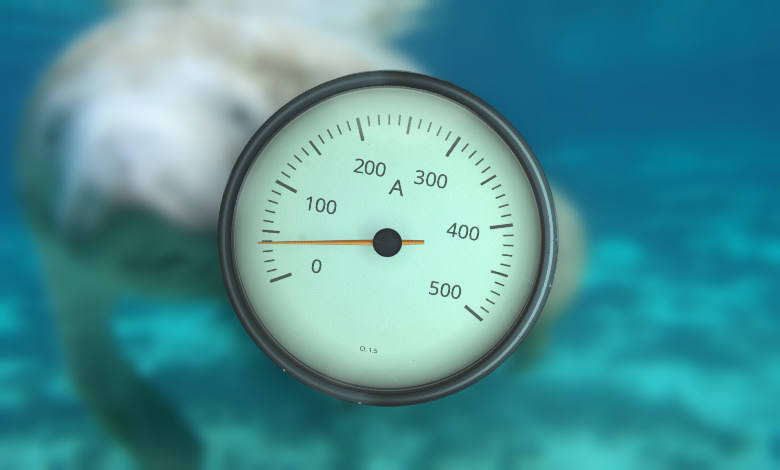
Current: 40 A
